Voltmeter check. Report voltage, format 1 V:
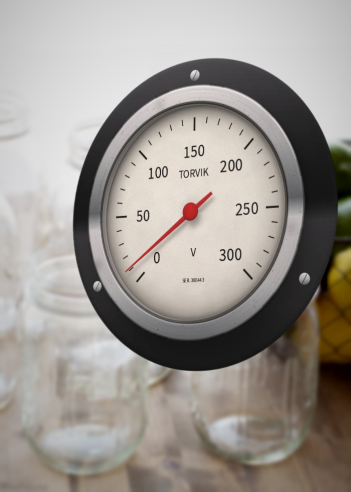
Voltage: 10 V
